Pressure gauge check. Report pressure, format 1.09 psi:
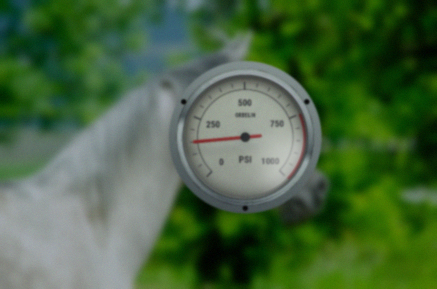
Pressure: 150 psi
